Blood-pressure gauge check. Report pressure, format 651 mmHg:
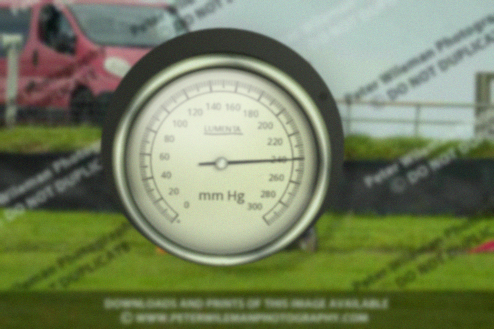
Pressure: 240 mmHg
